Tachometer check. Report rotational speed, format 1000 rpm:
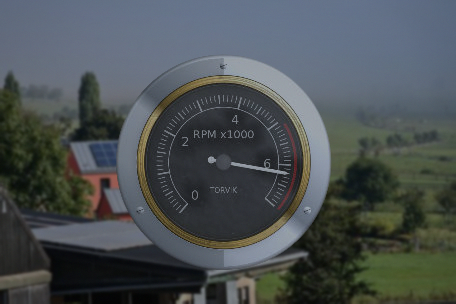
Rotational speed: 6200 rpm
